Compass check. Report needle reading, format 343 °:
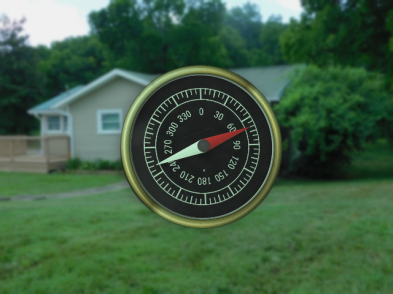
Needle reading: 70 °
